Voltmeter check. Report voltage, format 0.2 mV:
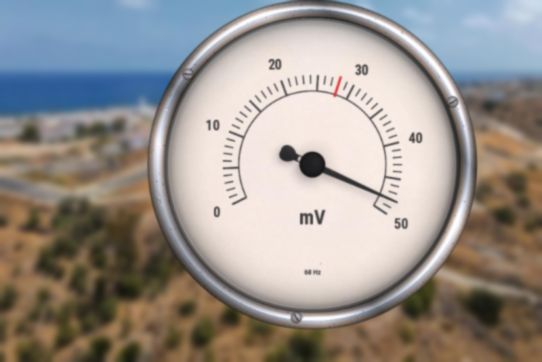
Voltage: 48 mV
